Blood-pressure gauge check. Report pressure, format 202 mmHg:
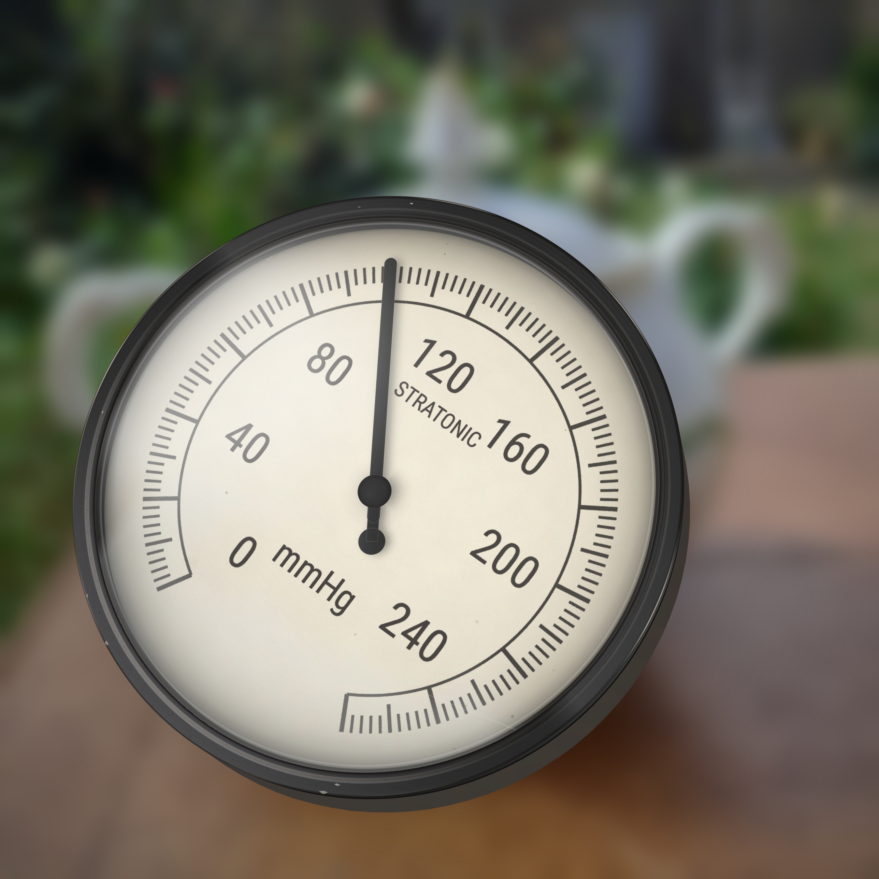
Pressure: 100 mmHg
